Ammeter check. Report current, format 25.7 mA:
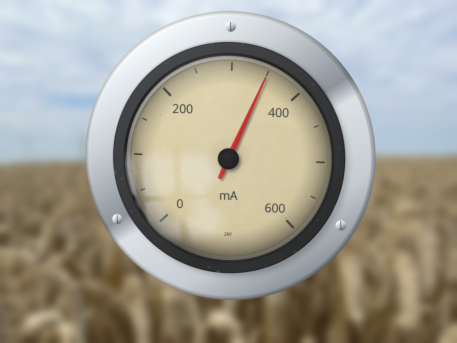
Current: 350 mA
